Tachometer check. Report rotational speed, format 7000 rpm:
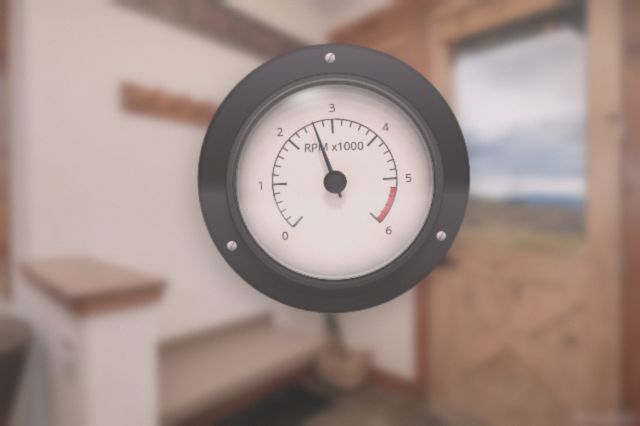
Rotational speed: 2600 rpm
